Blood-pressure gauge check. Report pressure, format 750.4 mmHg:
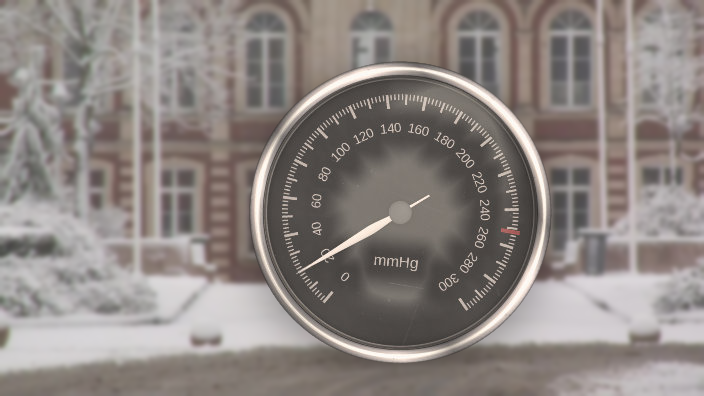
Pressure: 20 mmHg
